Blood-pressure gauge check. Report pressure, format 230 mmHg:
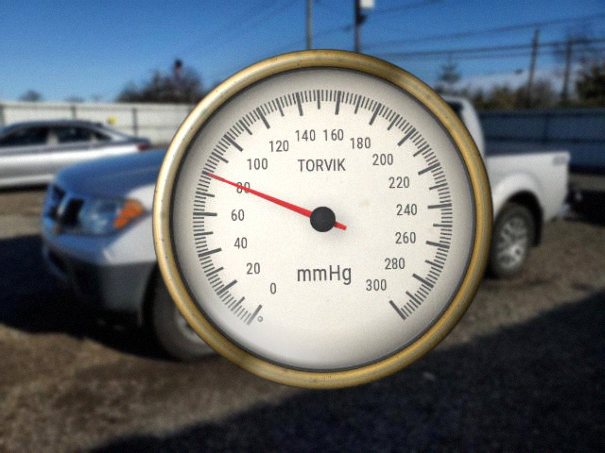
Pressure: 80 mmHg
